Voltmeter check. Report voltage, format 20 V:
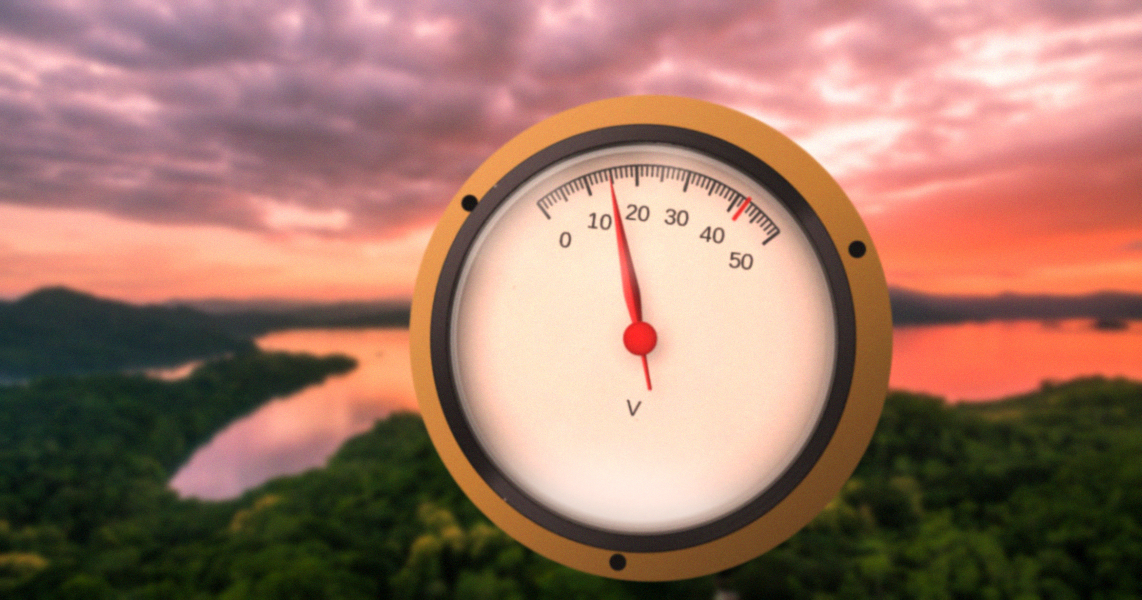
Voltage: 15 V
